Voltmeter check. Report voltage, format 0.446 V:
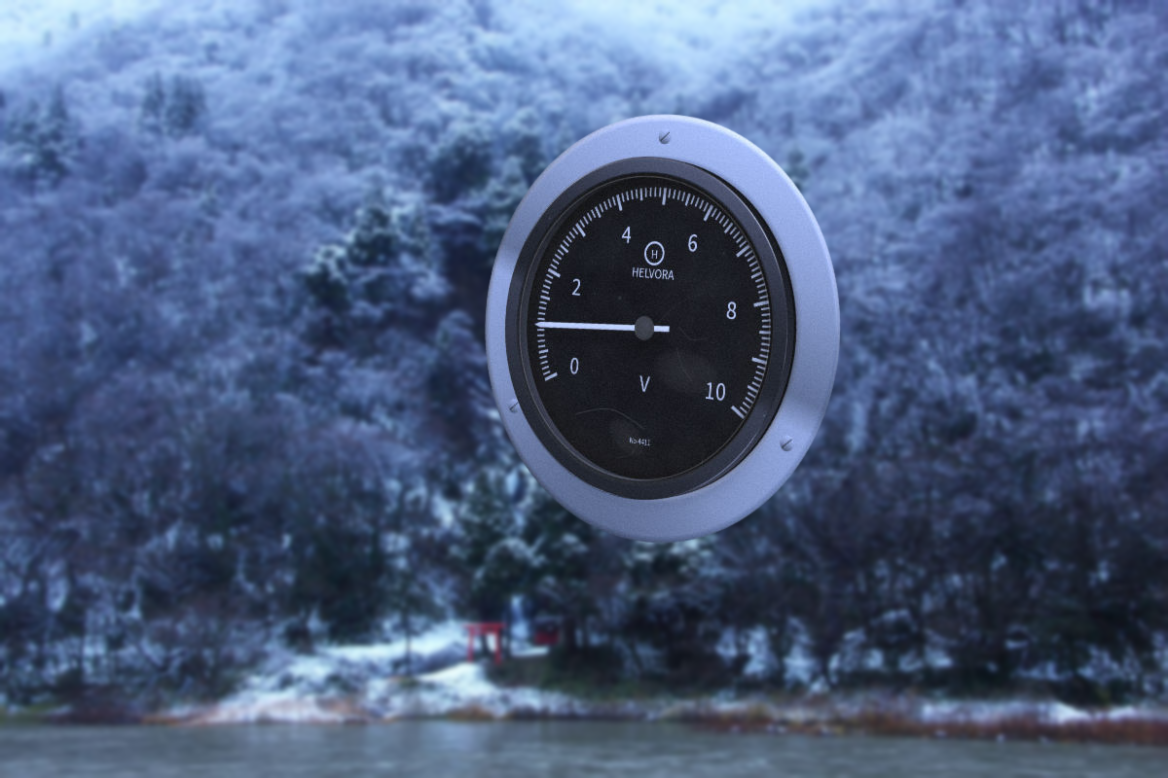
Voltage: 1 V
